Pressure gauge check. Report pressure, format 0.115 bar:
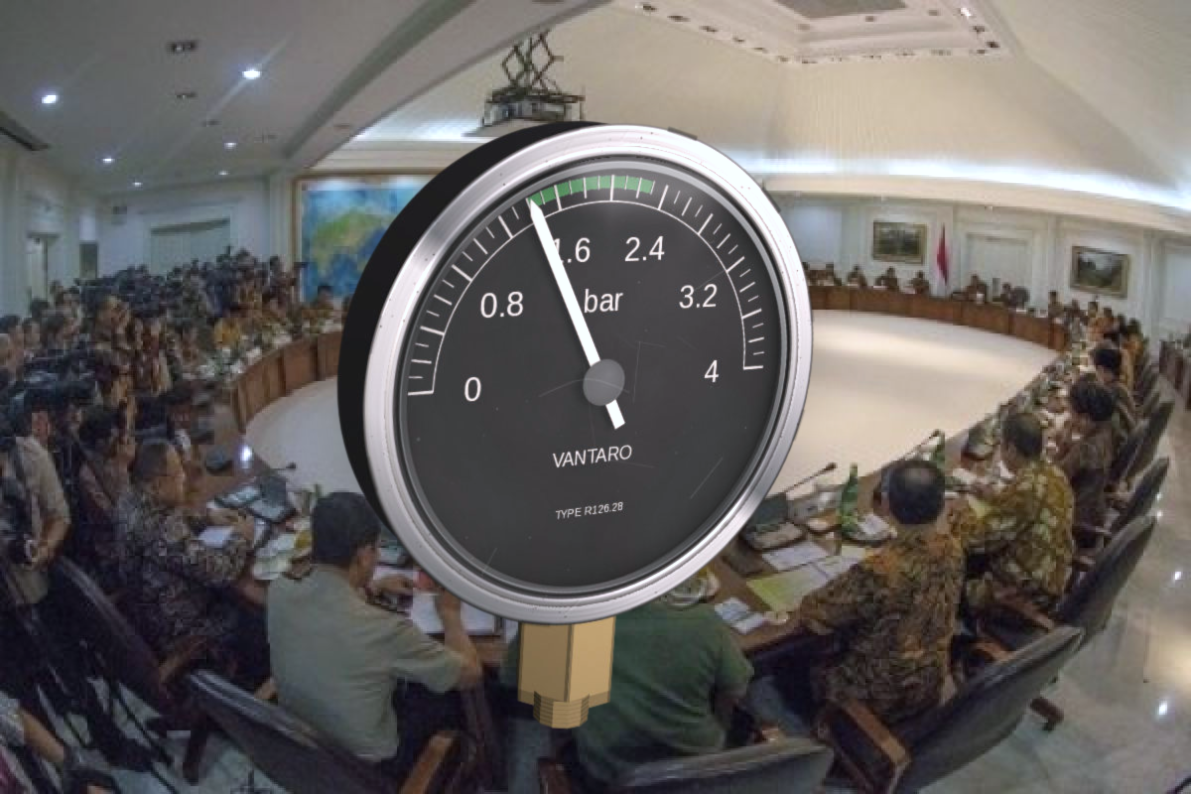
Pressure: 1.4 bar
